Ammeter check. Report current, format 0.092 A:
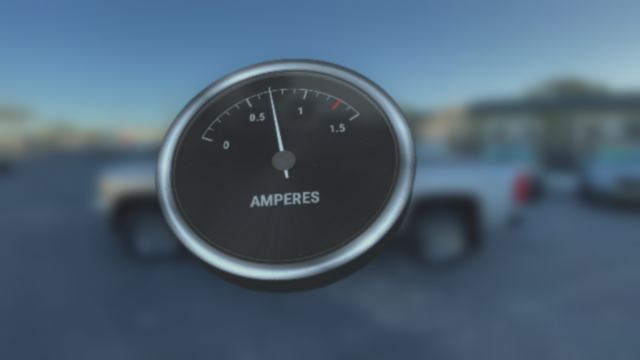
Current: 0.7 A
